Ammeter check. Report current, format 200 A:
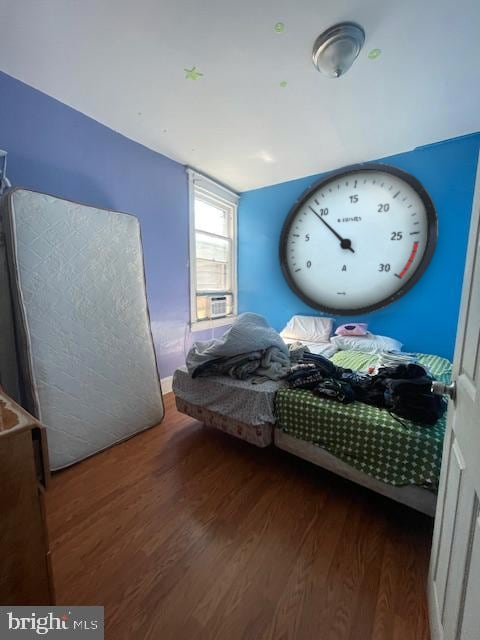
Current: 9 A
